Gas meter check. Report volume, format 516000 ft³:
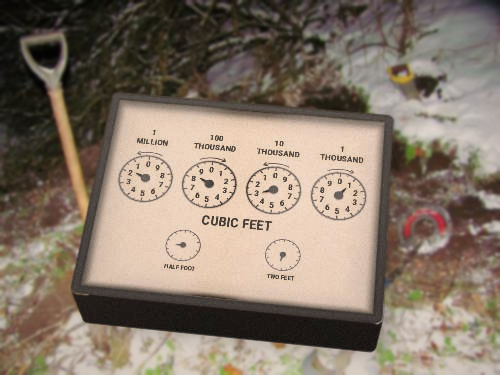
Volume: 183100 ft³
